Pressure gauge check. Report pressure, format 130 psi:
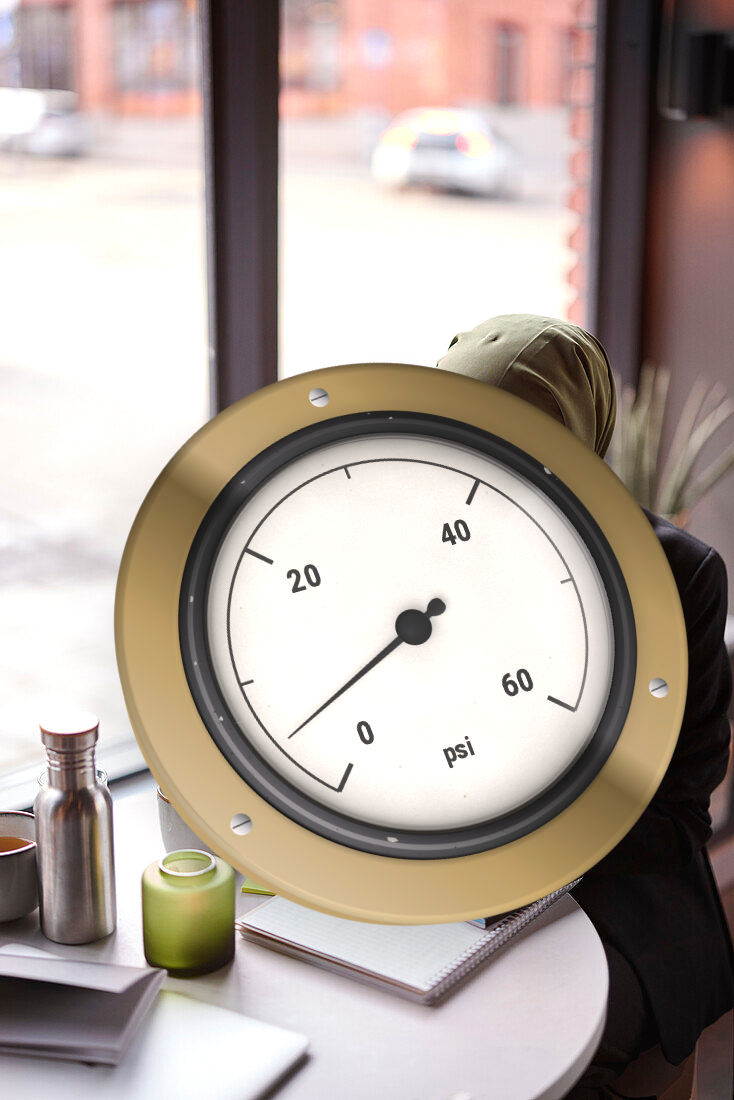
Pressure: 5 psi
